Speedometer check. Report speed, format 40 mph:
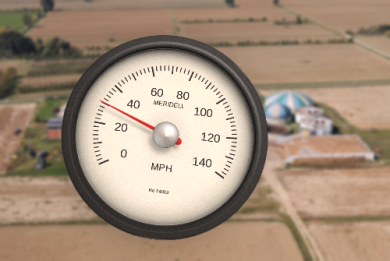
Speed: 30 mph
